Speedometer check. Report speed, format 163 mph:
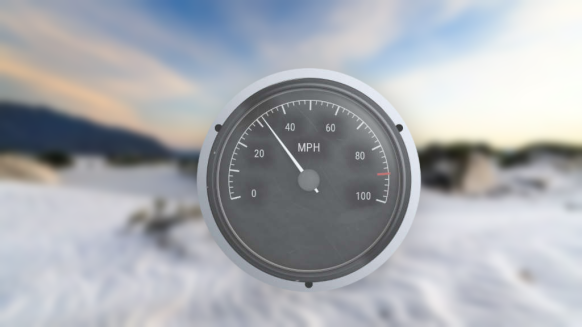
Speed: 32 mph
